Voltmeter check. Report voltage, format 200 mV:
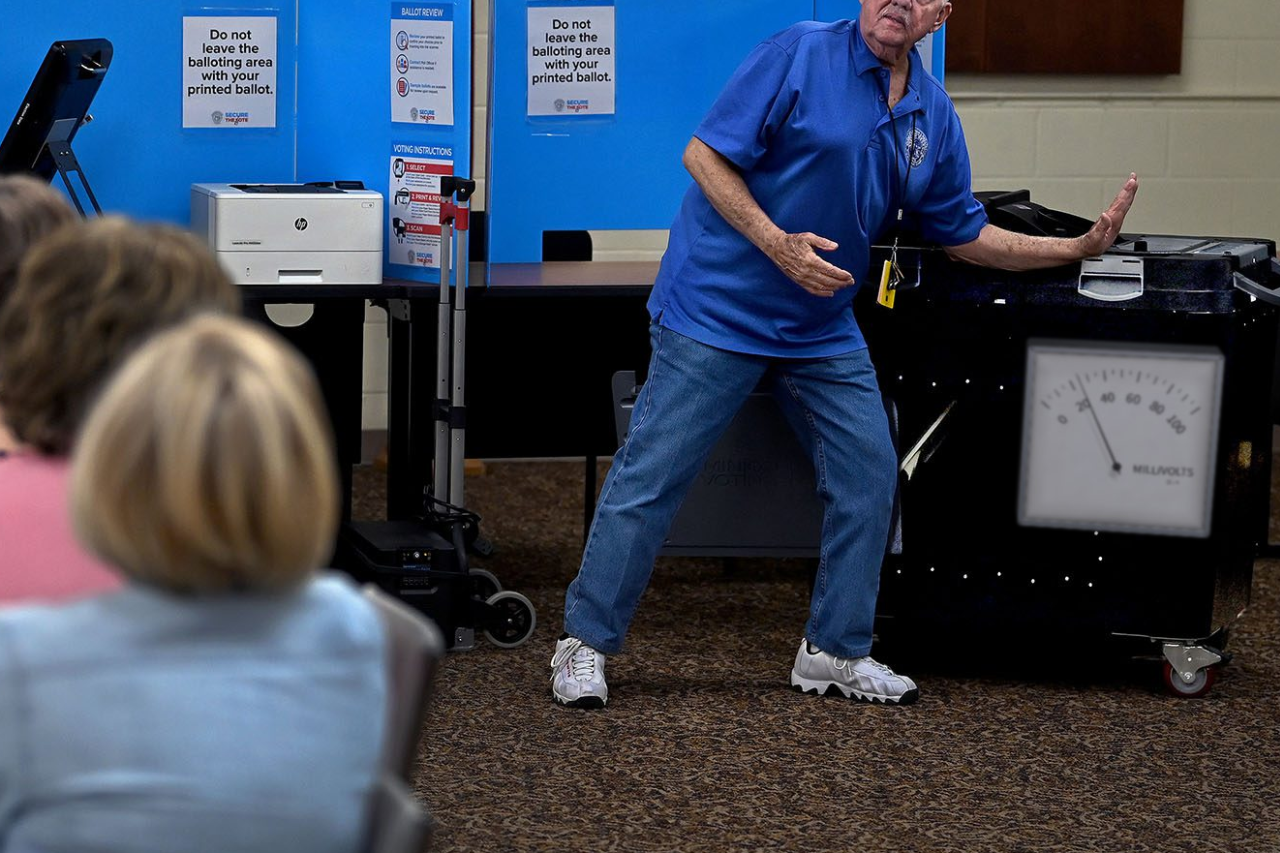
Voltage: 25 mV
